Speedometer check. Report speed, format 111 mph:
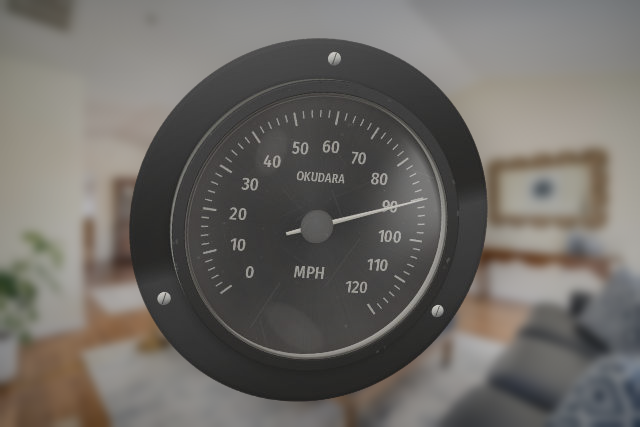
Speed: 90 mph
